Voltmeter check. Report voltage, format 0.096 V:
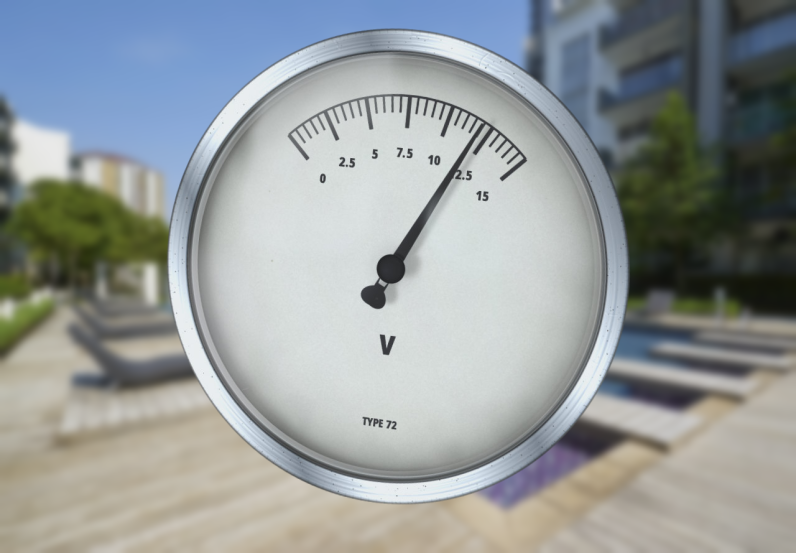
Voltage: 12 V
